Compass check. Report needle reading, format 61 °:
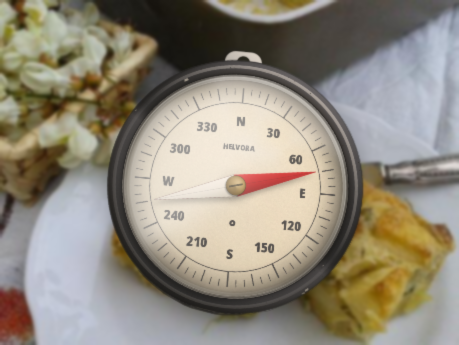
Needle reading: 75 °
